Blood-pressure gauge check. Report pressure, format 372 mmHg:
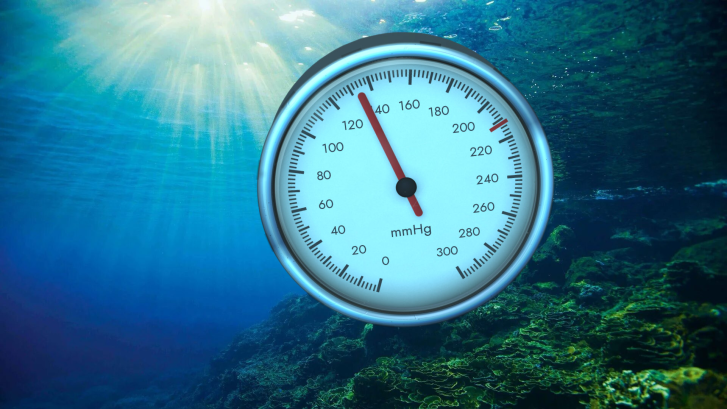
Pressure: 134 mmHg
